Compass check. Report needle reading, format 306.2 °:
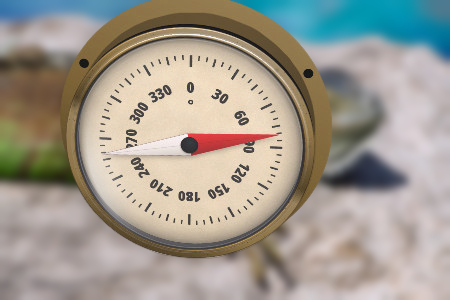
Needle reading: 80 °
